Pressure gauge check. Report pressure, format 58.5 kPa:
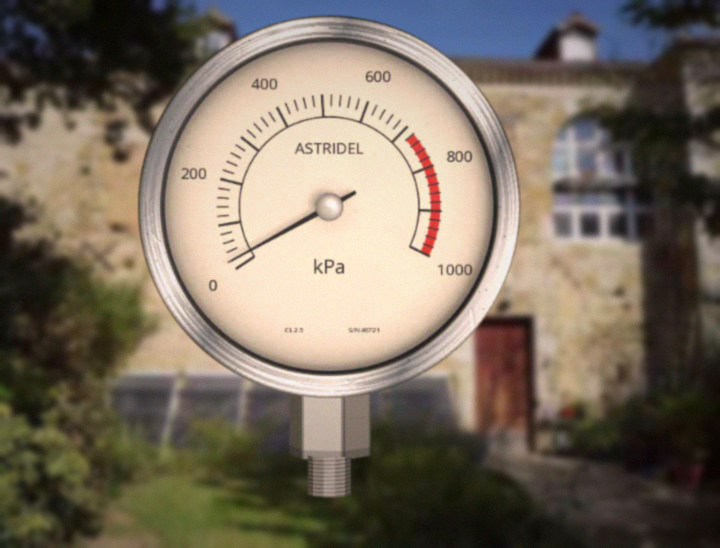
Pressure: 20 kPa
